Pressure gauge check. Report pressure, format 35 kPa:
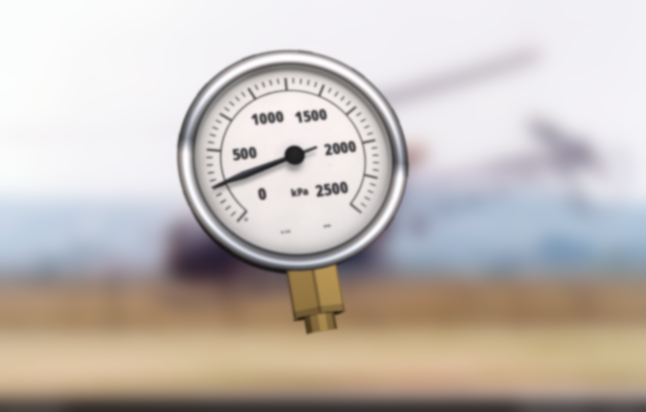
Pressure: 250 kPa
